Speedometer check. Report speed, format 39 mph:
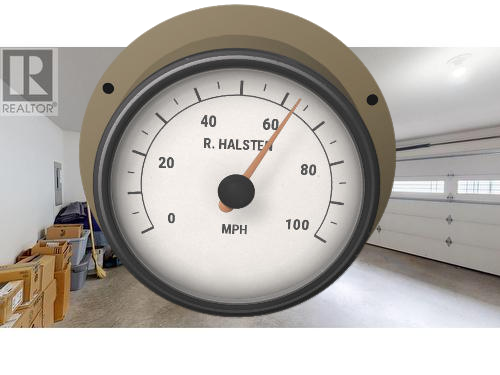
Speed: 62.5 mph
